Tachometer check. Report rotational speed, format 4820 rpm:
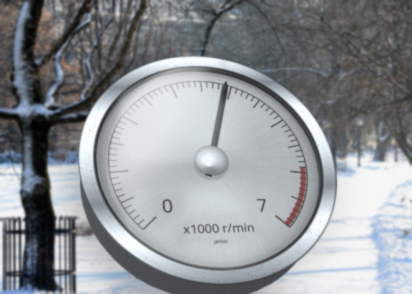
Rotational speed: 3900 rpm
